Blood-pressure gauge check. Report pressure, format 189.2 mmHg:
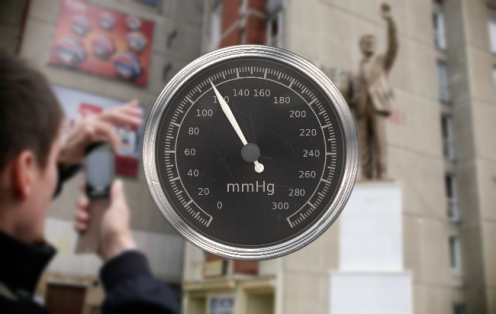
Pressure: 120 mmHg
